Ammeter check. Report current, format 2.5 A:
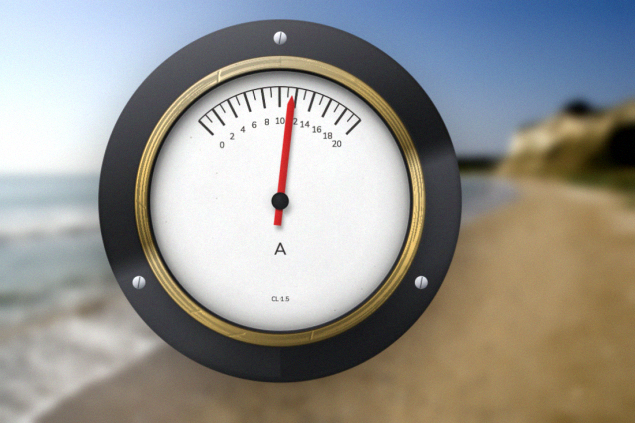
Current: 11.5 A
